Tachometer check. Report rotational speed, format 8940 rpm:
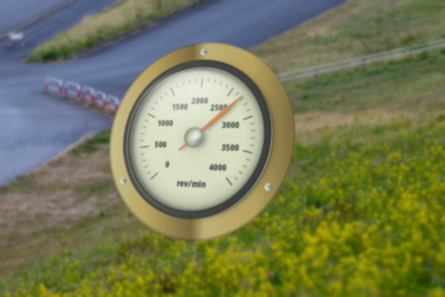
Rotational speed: 2700 rpm
